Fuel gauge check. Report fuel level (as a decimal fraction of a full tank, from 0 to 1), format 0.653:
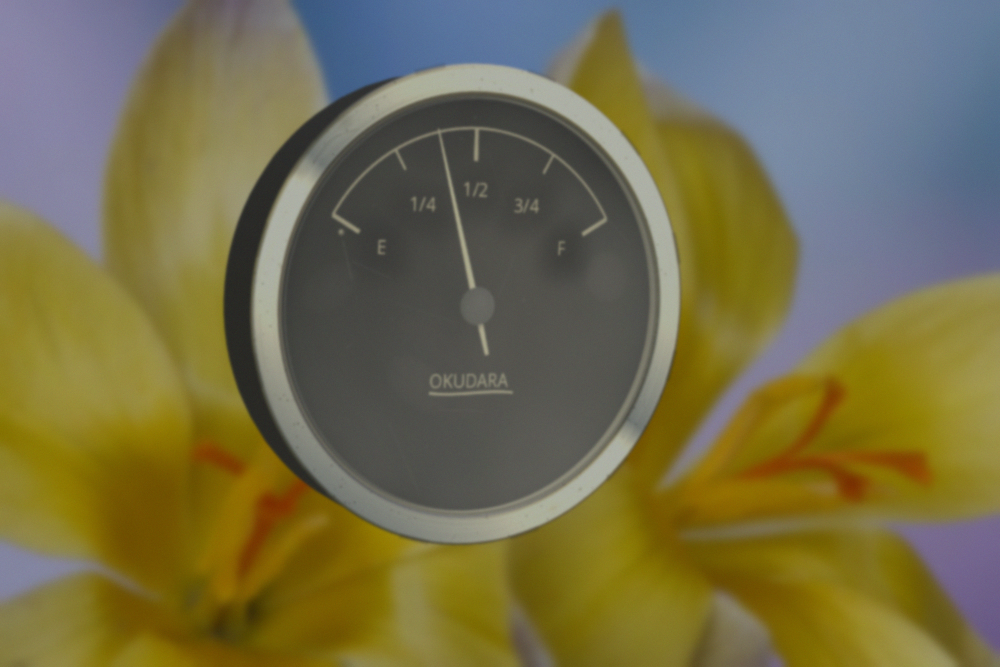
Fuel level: 0.375
